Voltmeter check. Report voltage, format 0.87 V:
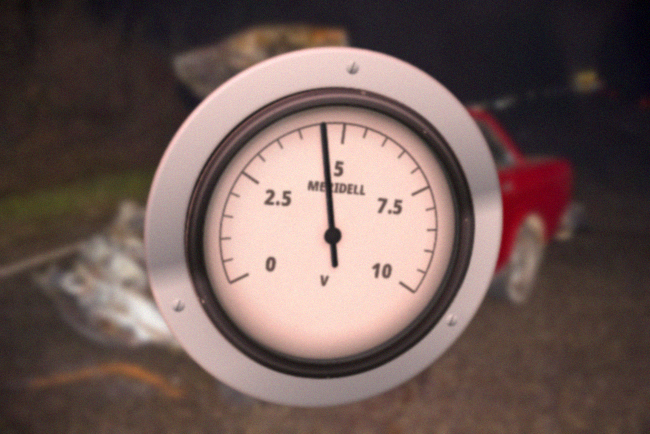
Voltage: 4.5 V
